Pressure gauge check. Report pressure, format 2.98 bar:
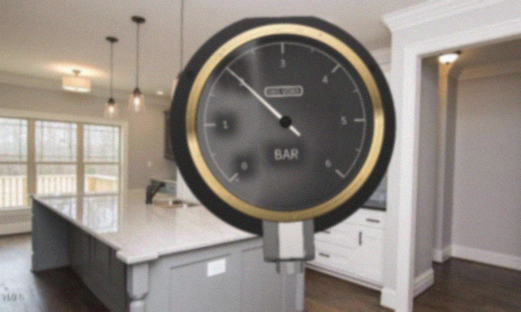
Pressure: 2 bar
